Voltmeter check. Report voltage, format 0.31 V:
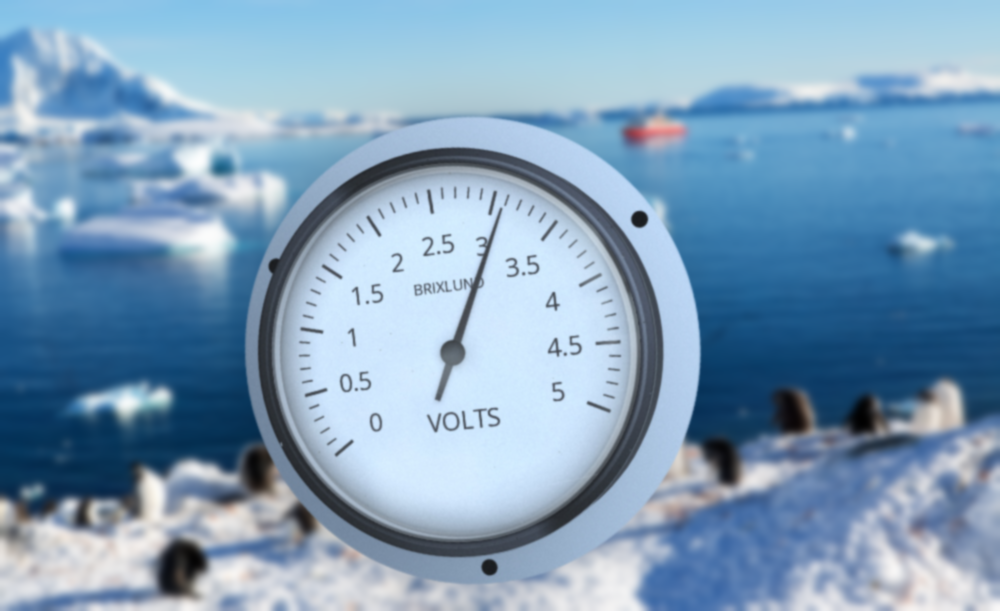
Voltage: 3.1 V
